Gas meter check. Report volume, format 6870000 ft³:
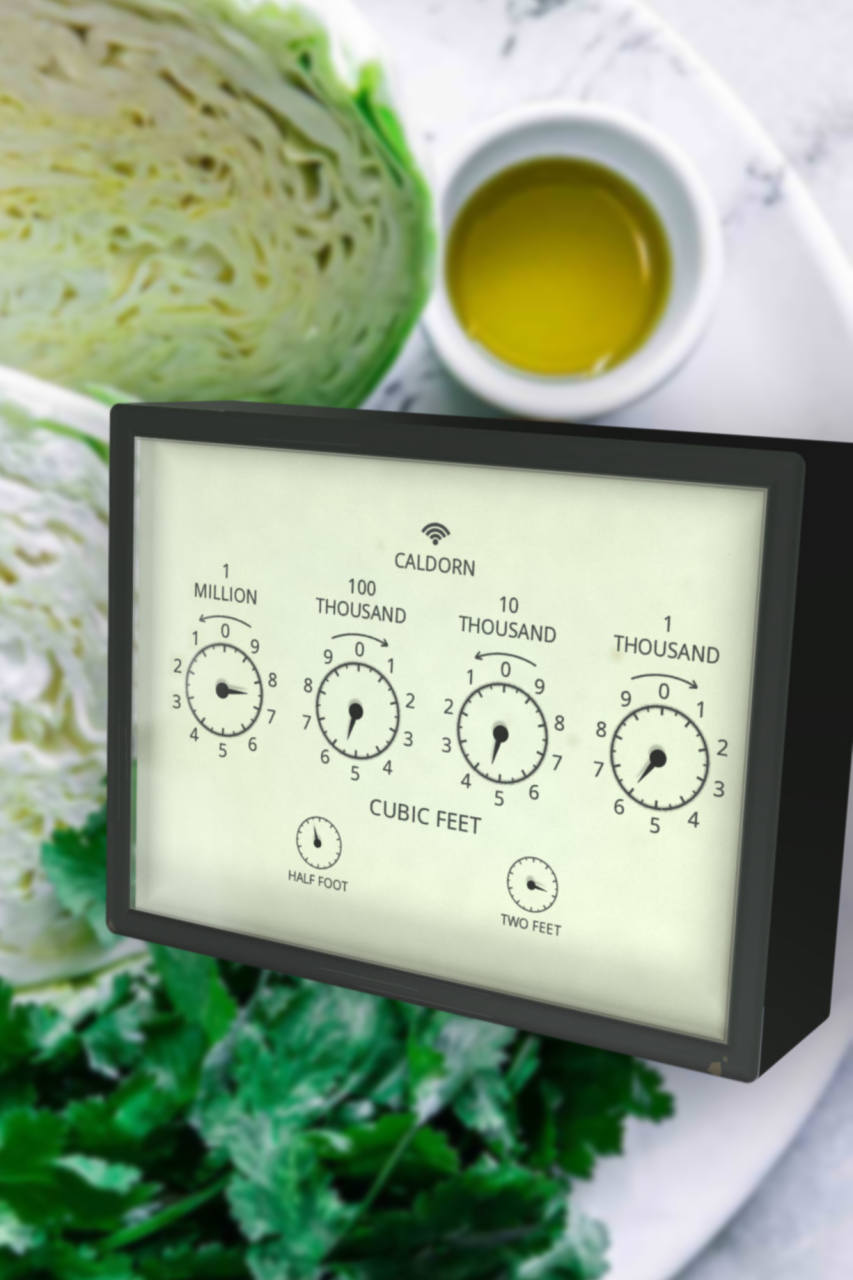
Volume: 754600 ft³
